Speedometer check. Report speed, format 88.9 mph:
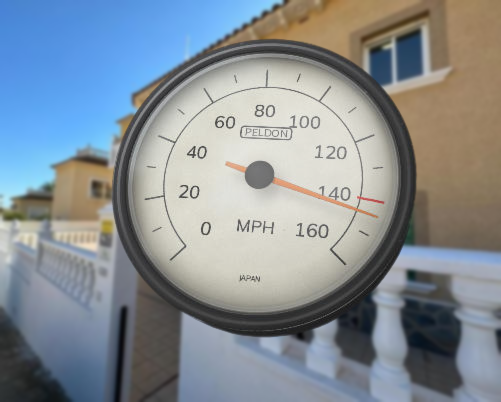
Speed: 145 mph
